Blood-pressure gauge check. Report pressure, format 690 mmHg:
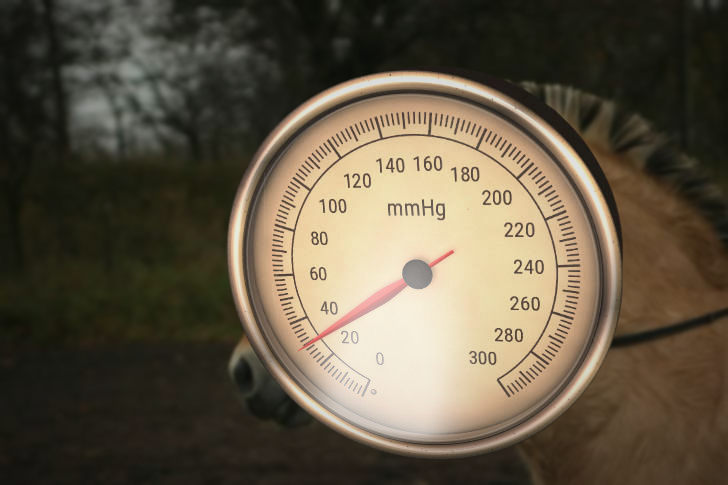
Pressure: 30 mmHg
